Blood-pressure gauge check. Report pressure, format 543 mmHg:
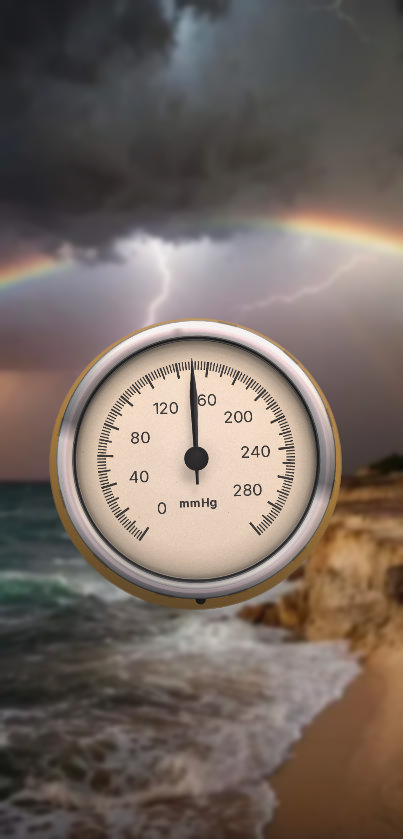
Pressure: 150 mmHg
